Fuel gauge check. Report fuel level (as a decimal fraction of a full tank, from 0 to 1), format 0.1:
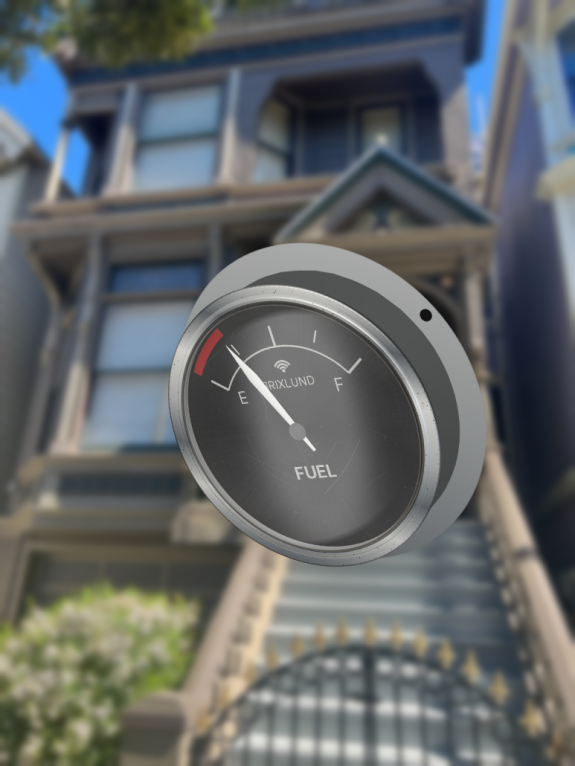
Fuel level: 0.25
